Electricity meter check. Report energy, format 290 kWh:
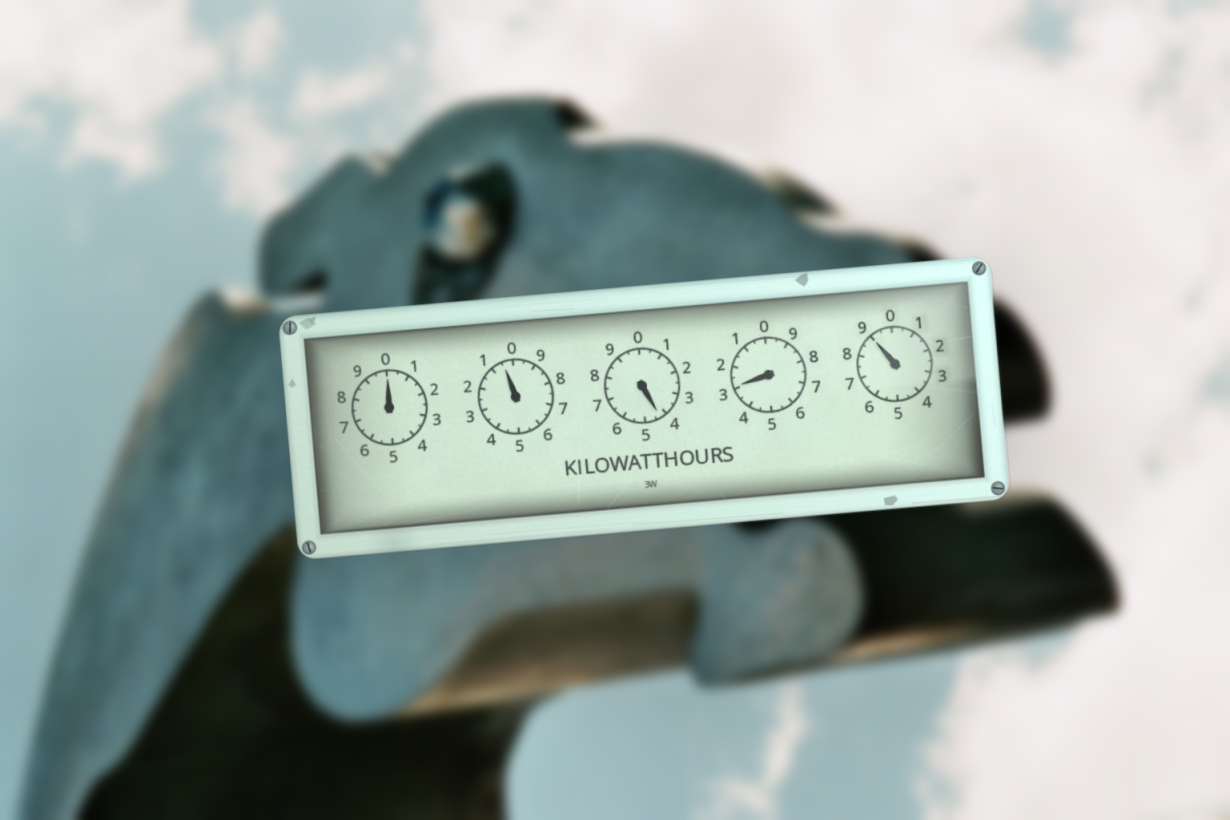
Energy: 429 kWh
